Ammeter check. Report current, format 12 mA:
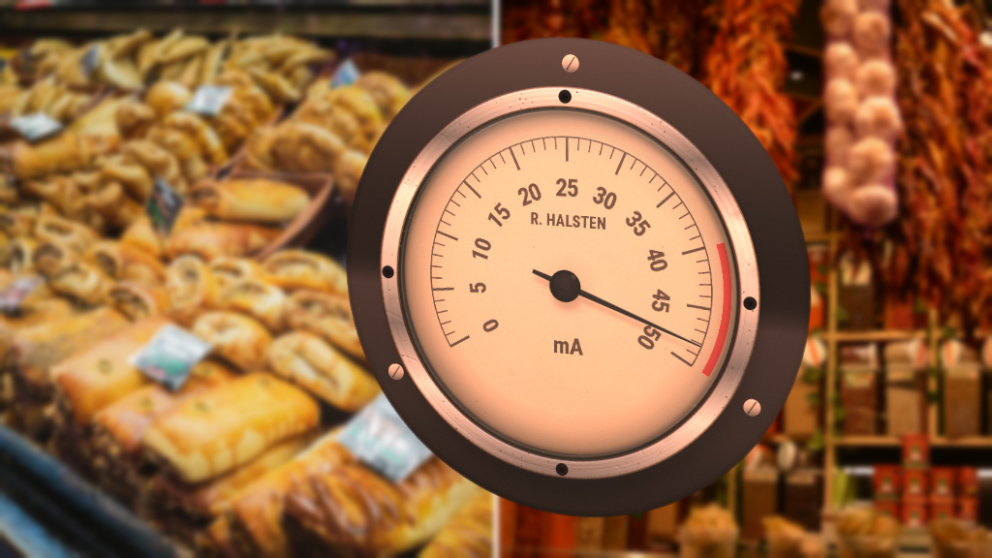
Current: 48 mA
